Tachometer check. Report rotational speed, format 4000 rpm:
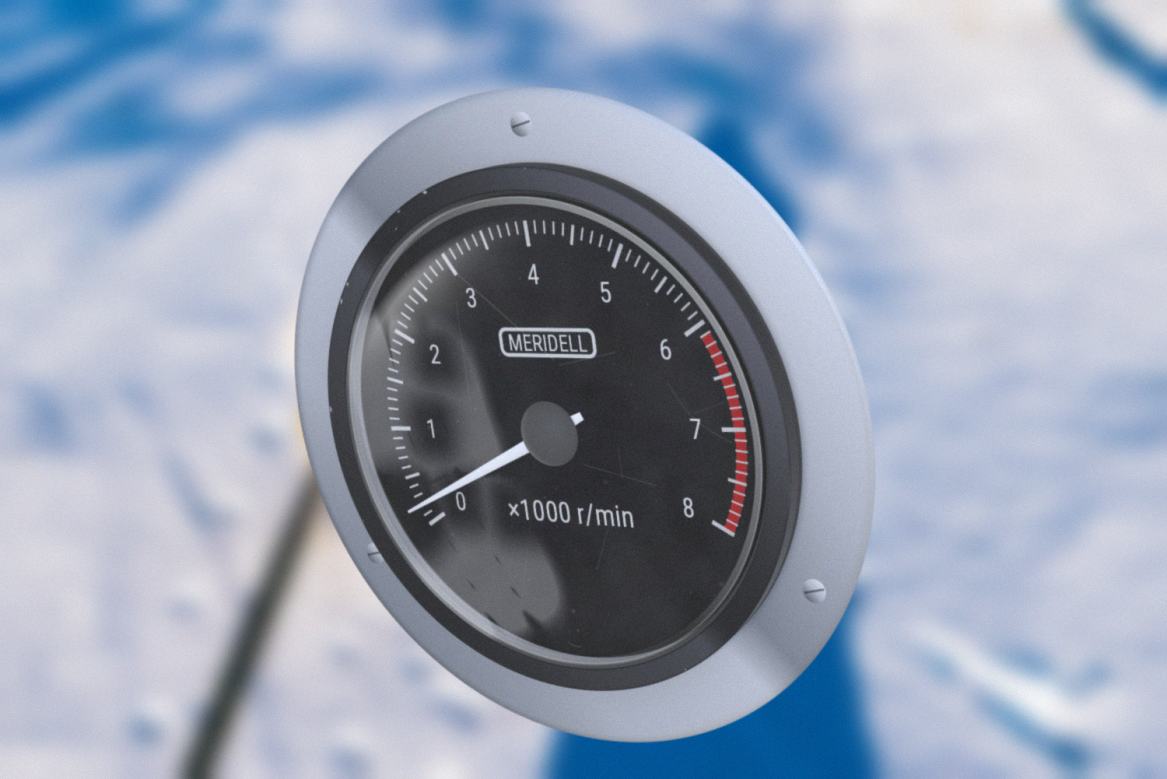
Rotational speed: 200 rpm
